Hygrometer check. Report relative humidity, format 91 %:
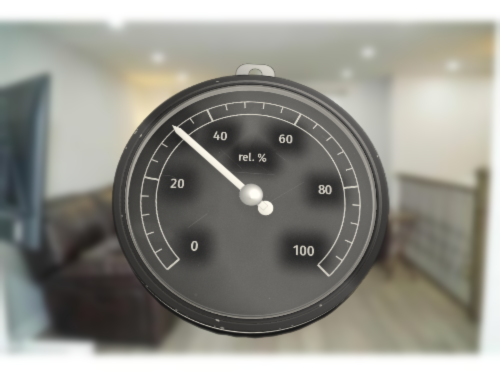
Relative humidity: 32 %
